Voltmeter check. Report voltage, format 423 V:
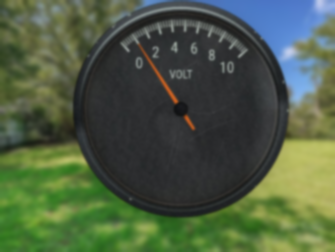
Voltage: 1 V
